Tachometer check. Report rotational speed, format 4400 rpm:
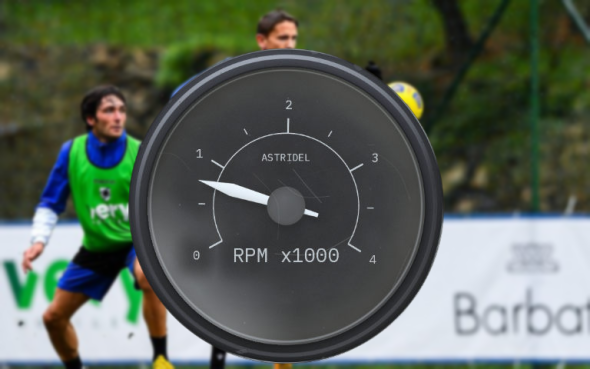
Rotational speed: 750 rpm
